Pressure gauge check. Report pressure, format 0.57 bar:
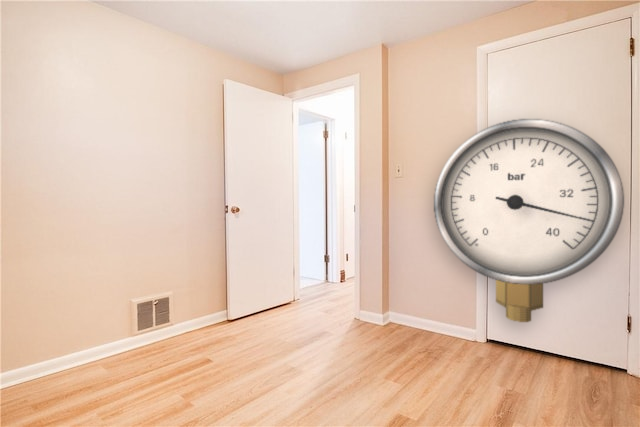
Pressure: 36 bar
